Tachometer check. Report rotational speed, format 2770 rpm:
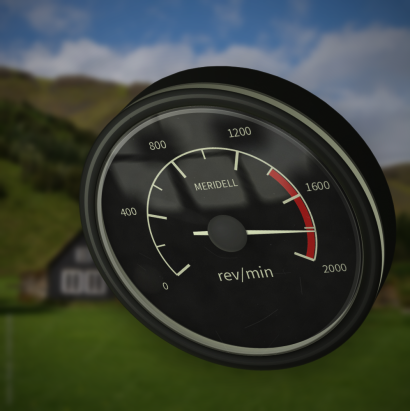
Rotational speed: 1800 rpm
